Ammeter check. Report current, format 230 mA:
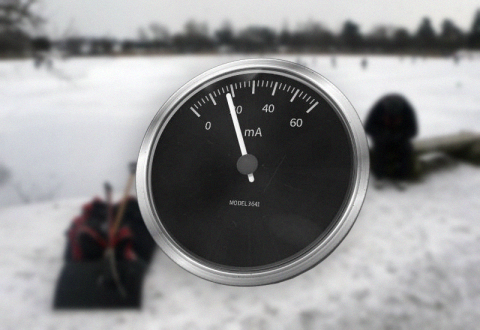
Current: 18 mA
